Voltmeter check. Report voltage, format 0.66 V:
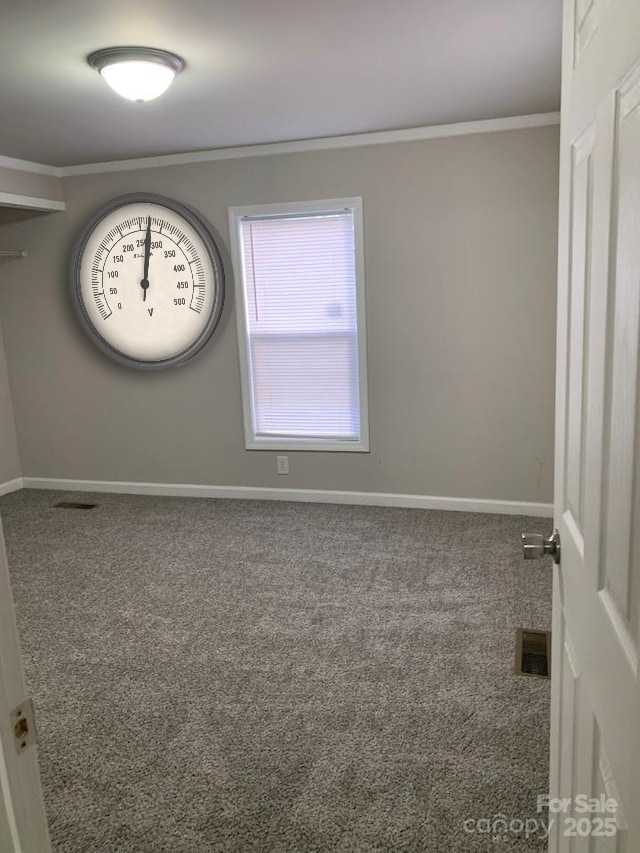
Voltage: 275 V
